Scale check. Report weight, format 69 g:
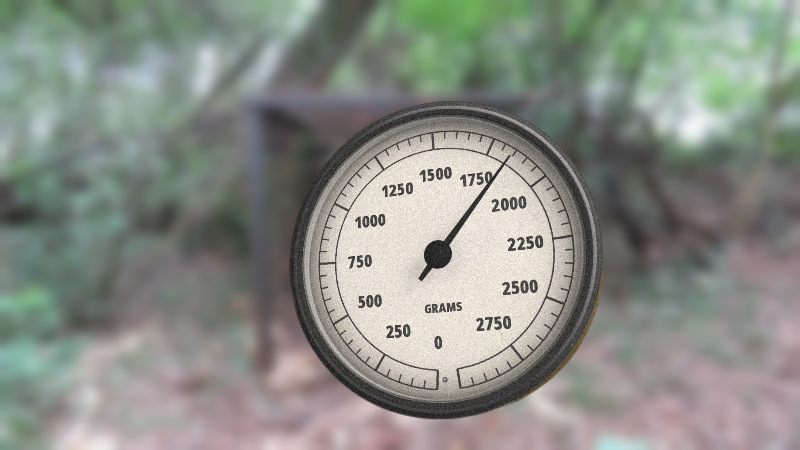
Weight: 1850 g
